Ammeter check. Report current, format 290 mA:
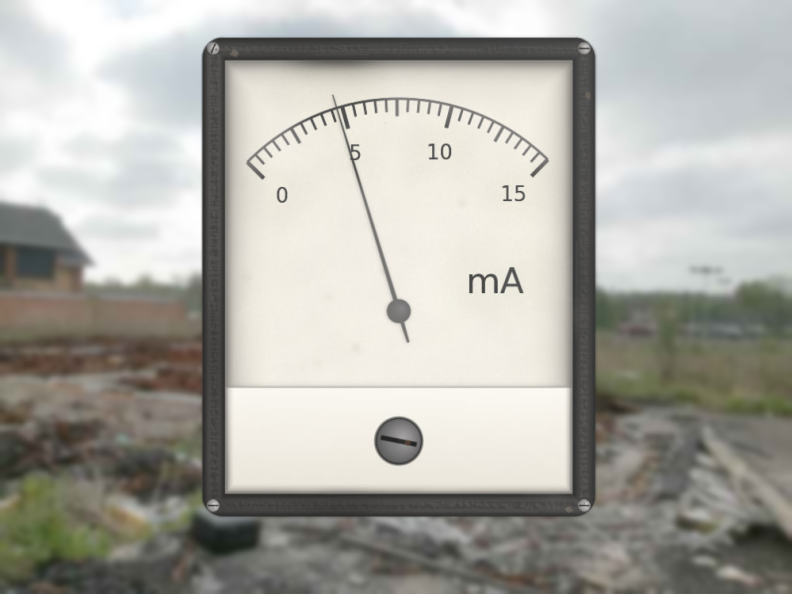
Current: 4.75 mA
